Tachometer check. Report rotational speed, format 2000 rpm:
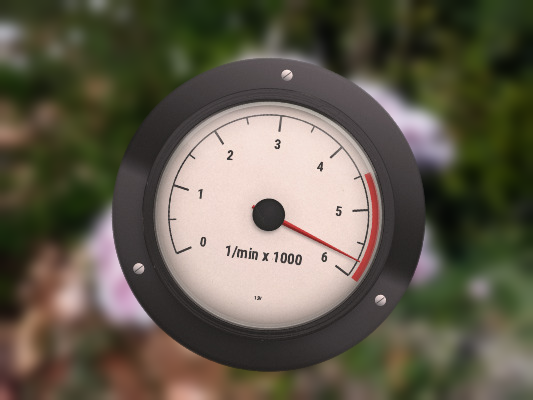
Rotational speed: 5750 rpm
